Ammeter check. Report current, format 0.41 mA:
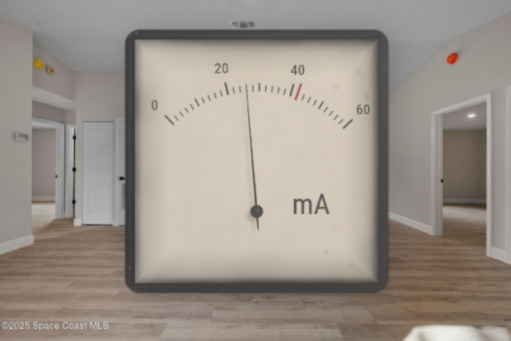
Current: 26 mA
